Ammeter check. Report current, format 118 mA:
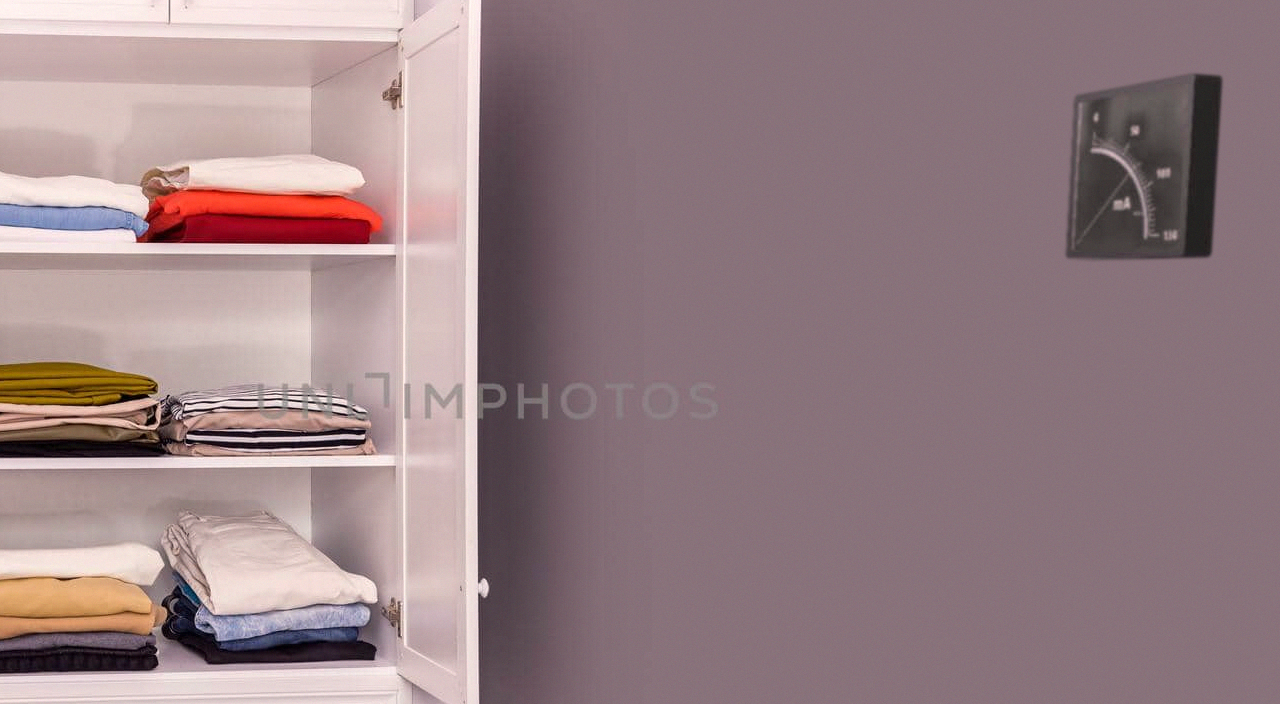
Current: 75 mA
